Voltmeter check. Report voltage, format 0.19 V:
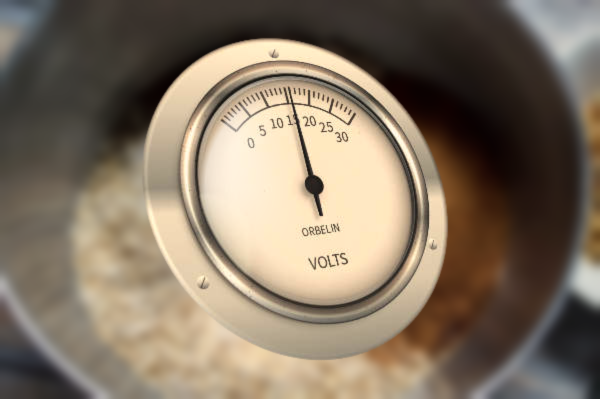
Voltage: 15 V
